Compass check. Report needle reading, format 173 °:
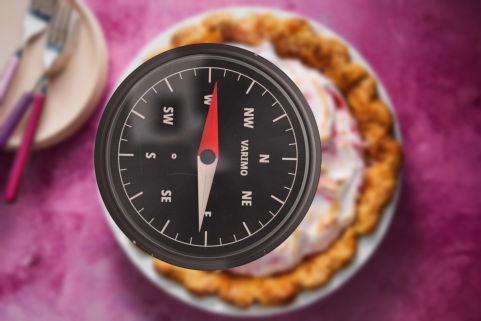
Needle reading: 275 °
